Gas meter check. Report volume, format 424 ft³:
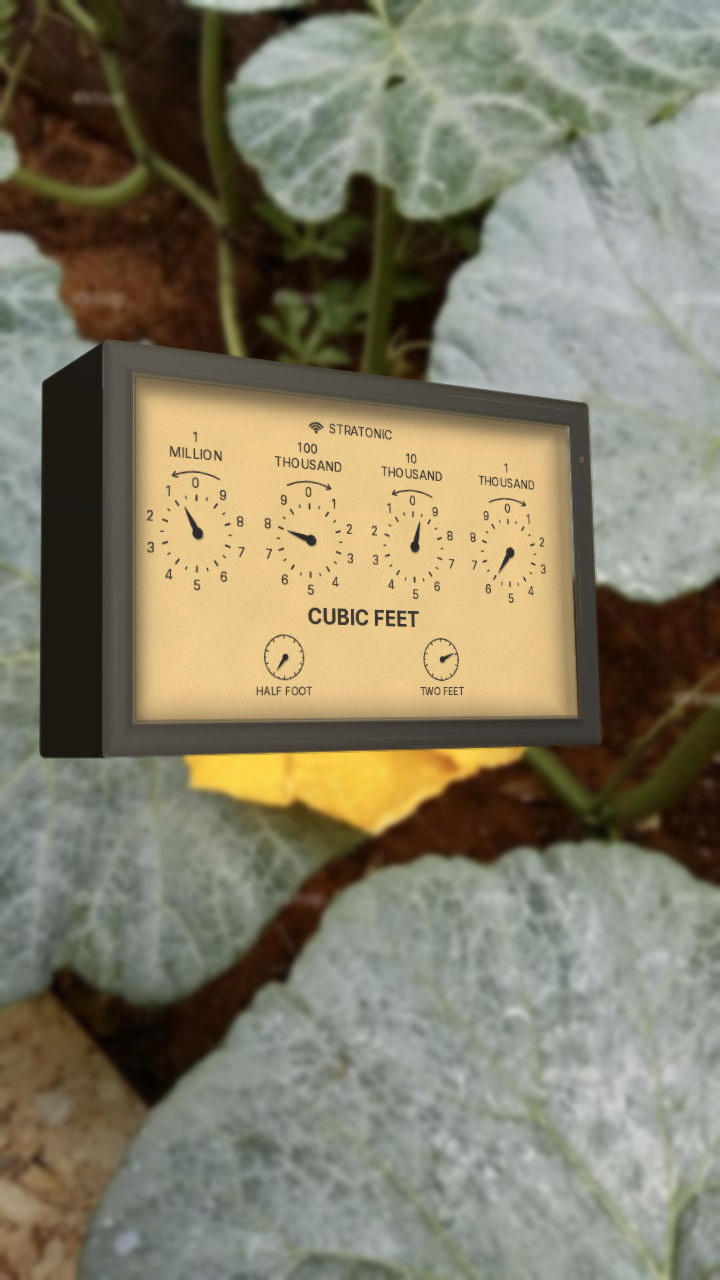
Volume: 79600 ft³
